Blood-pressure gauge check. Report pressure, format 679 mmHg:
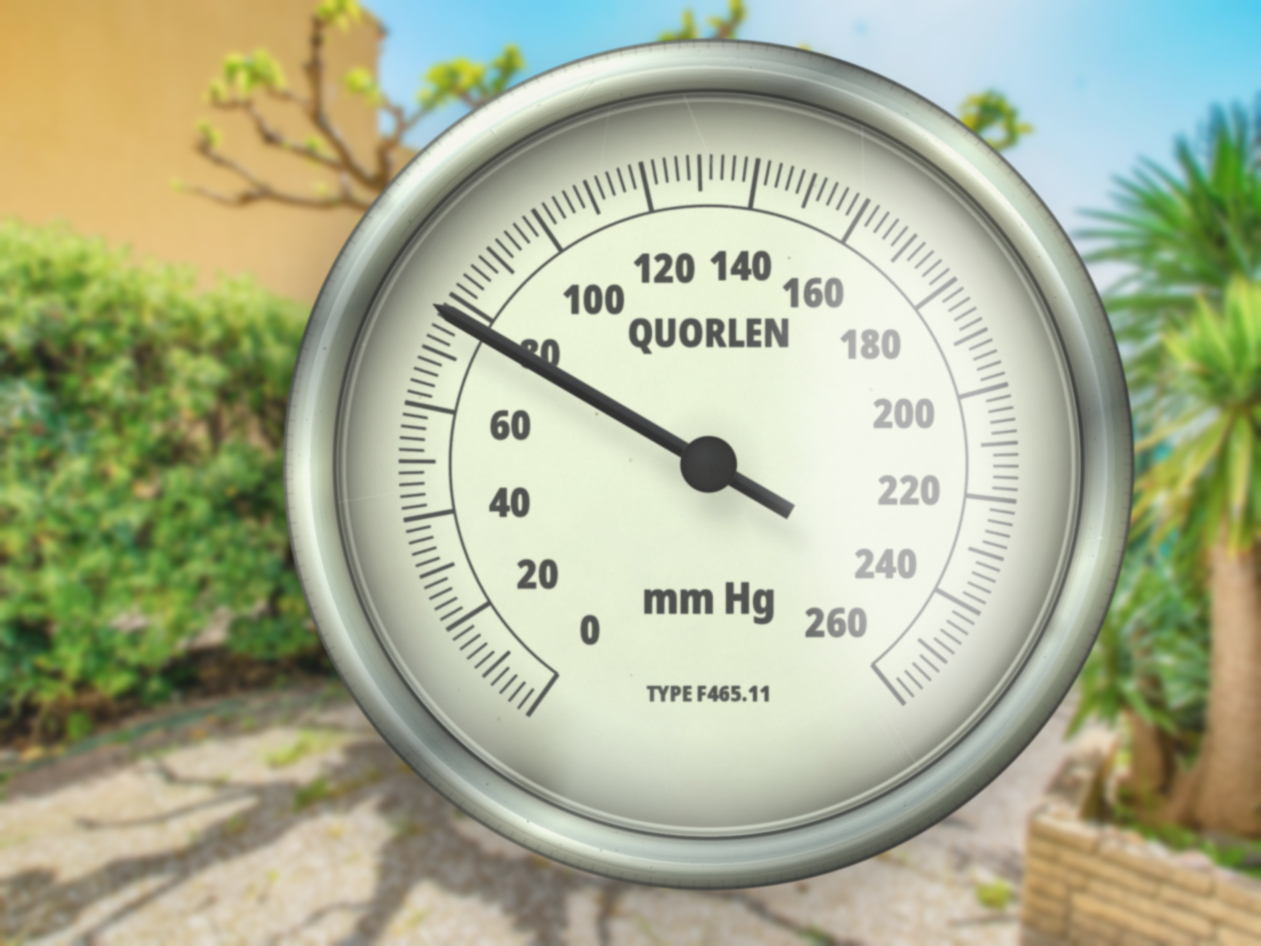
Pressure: 77 mmHg
